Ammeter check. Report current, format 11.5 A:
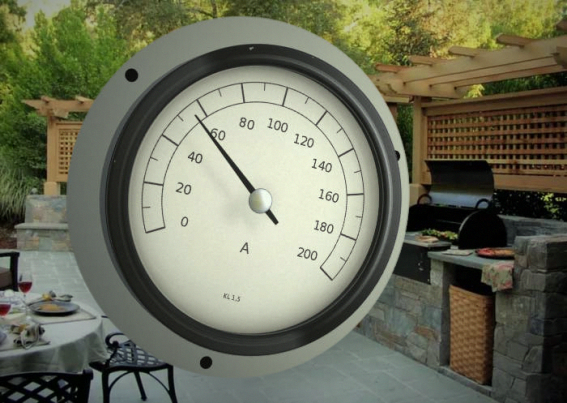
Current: 55 A
